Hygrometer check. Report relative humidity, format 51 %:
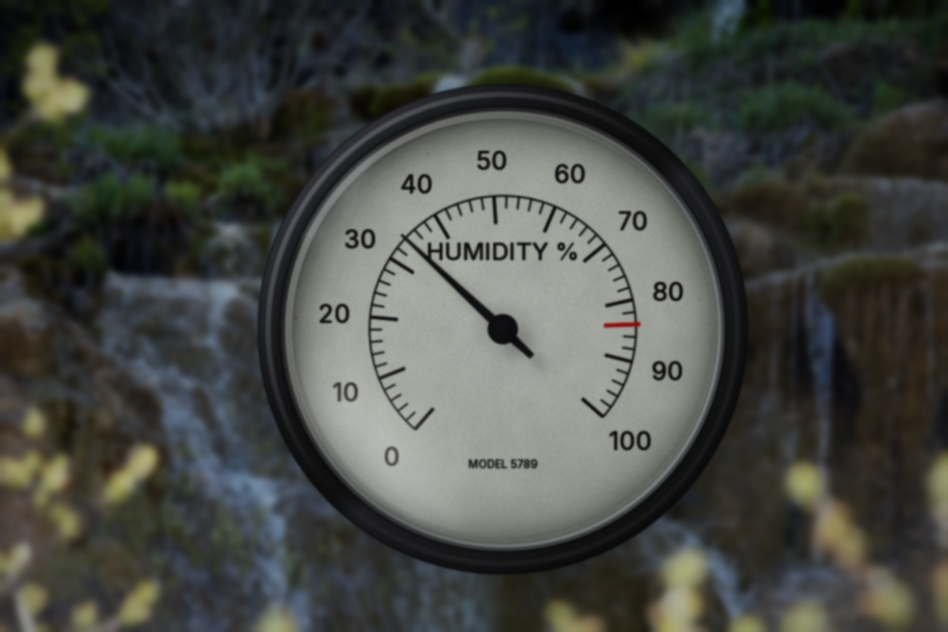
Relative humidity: 34 %
